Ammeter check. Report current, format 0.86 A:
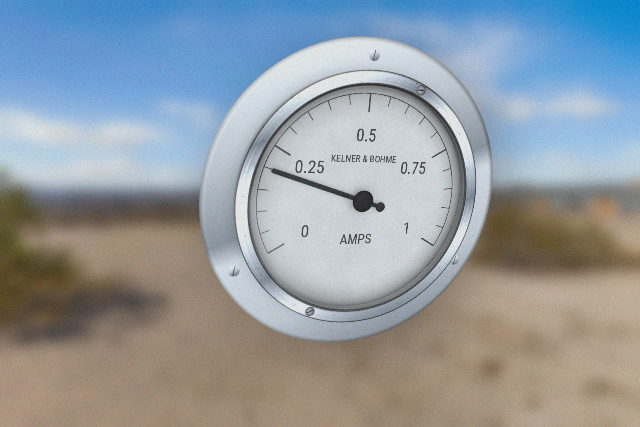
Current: 0.2 A
